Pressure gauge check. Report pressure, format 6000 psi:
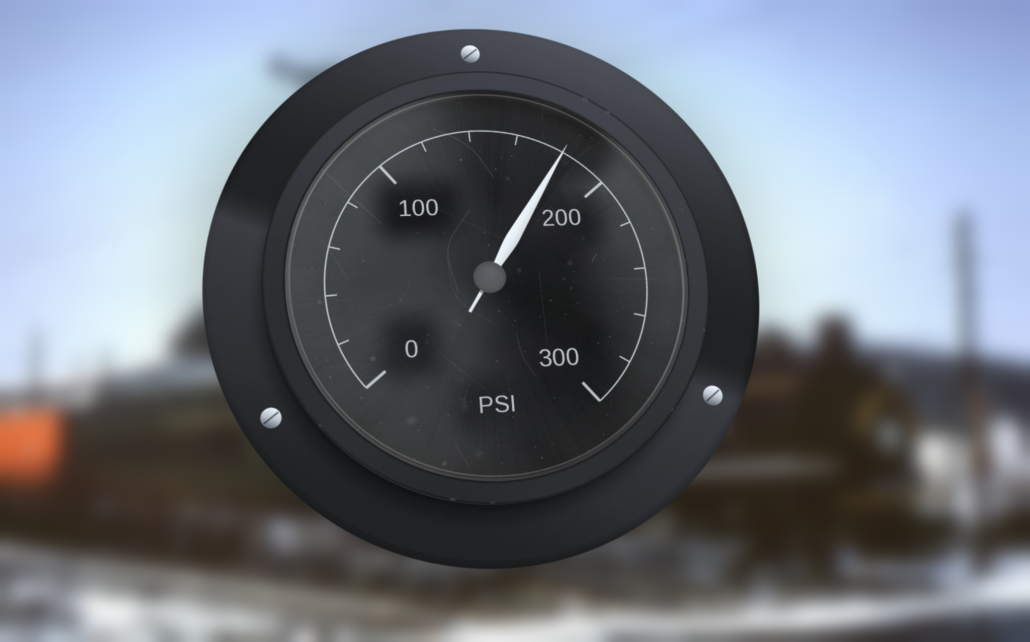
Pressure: 180 psi
